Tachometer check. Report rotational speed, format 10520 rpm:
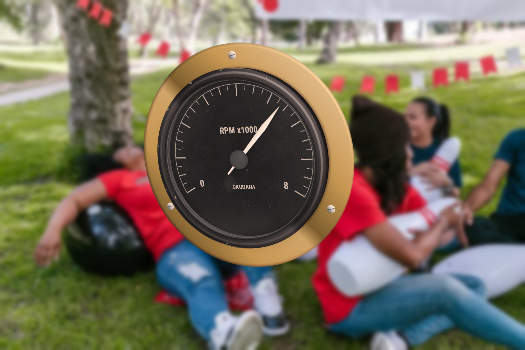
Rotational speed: 5375 rpm
